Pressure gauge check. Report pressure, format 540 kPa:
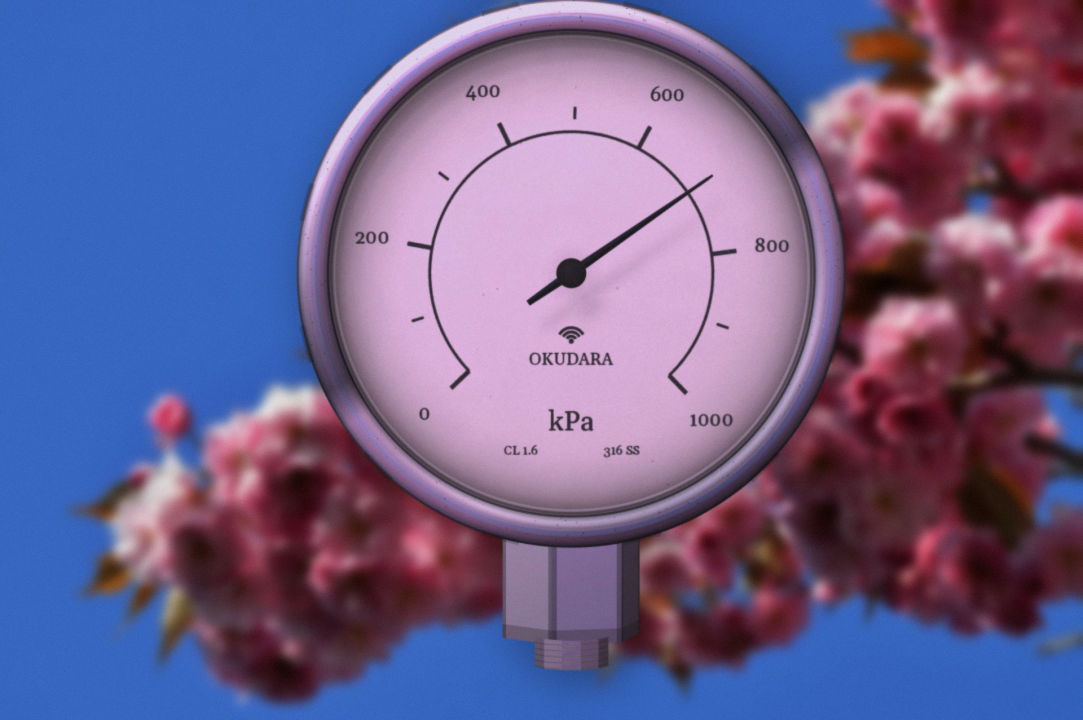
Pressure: 700 kPa
